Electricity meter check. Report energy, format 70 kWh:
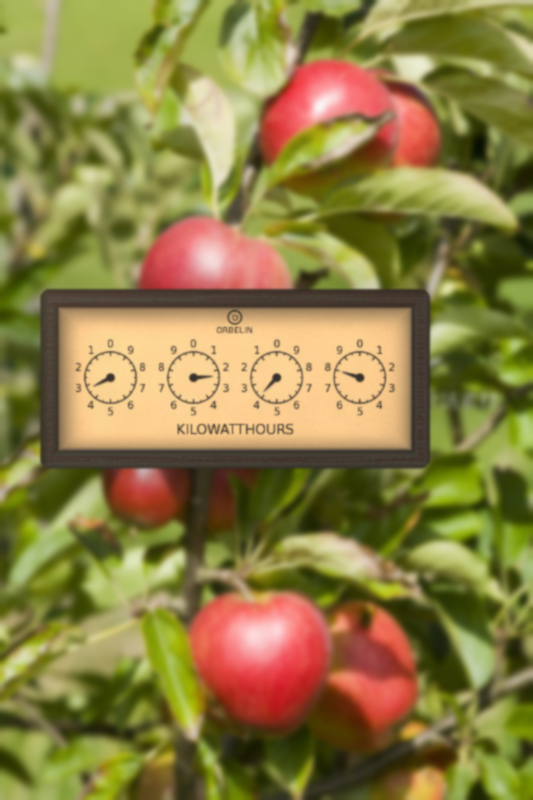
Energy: 3238 kWh
